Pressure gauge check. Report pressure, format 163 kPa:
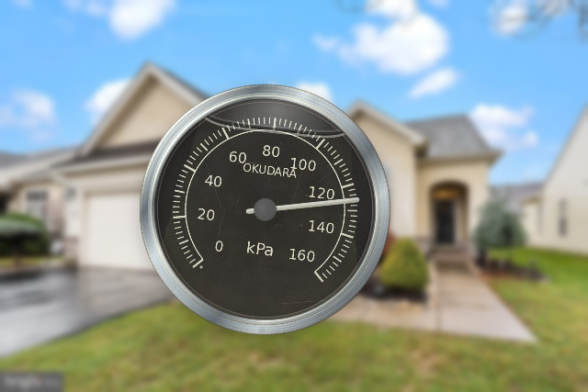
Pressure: 126 kPa
